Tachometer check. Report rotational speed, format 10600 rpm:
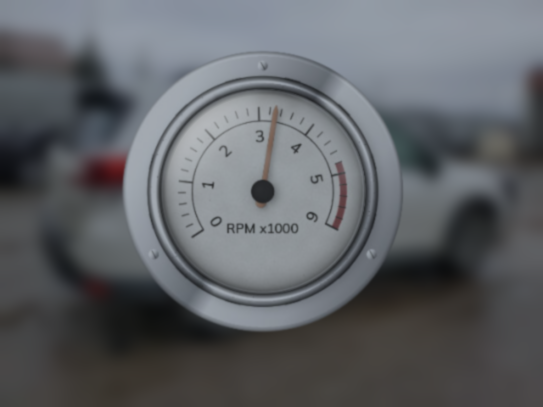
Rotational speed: 3300 rpm
